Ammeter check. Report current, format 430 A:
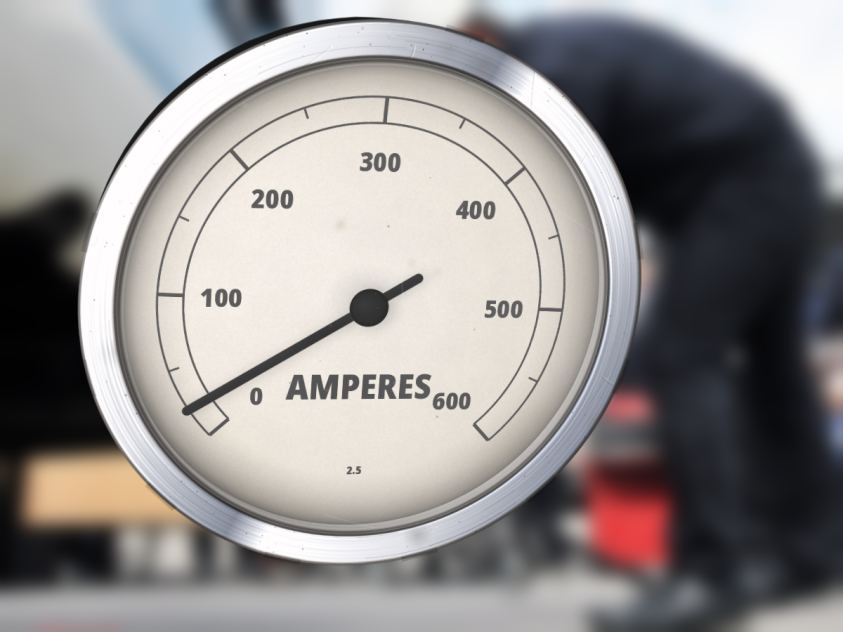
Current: 25 A
